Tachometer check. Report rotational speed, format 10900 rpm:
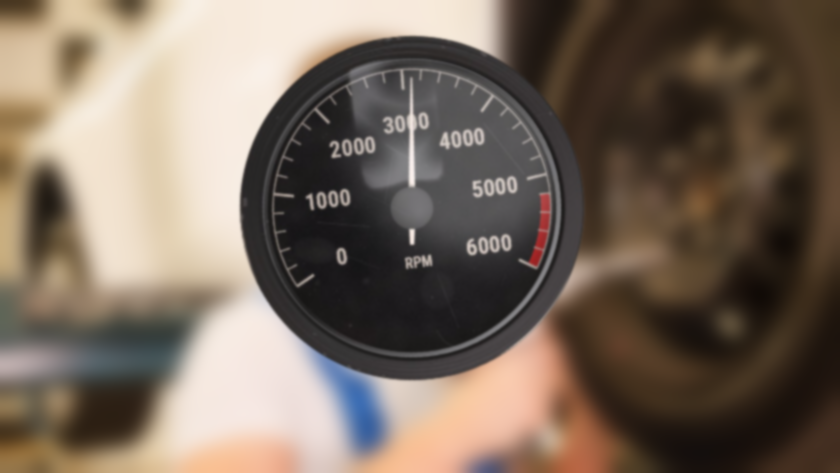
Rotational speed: 3100 rpm
